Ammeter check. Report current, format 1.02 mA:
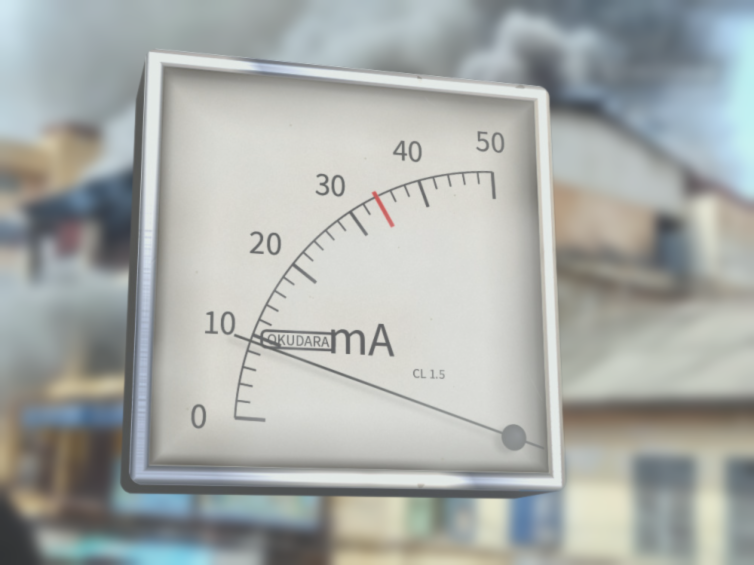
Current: 9 mA
